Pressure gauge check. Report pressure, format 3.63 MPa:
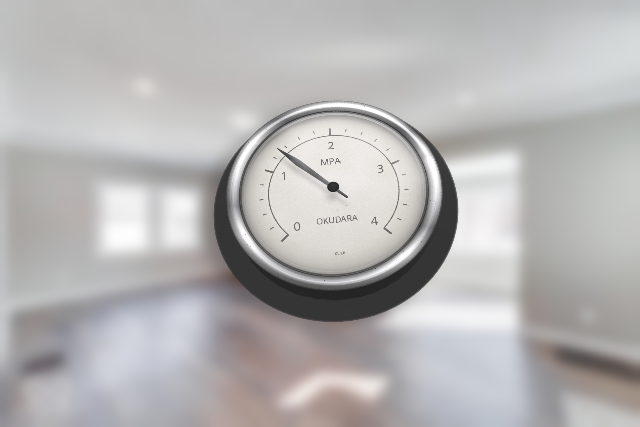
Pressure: 1.3 MPa
